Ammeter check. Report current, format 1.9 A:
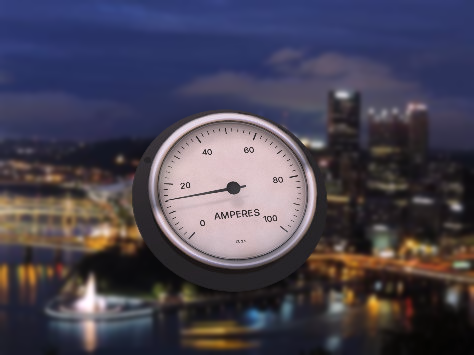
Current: 14 A
